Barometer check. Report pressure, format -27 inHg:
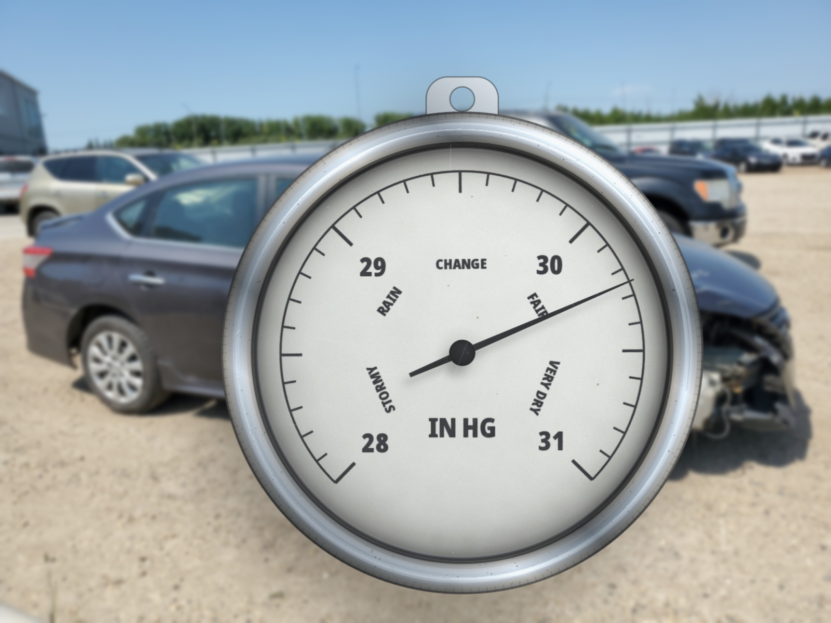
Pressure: 30.25 inHg
